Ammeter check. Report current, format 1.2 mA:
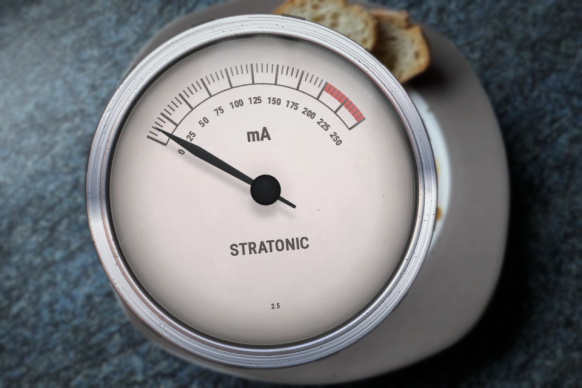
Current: 10 mA
